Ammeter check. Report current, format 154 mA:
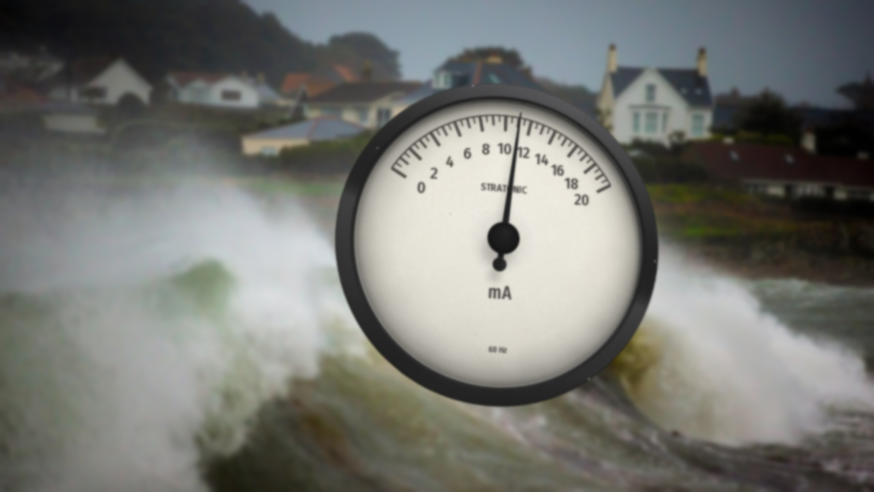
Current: 11 mA
